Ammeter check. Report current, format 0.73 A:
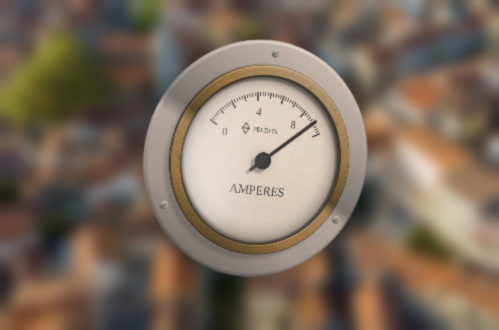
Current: 9 A
